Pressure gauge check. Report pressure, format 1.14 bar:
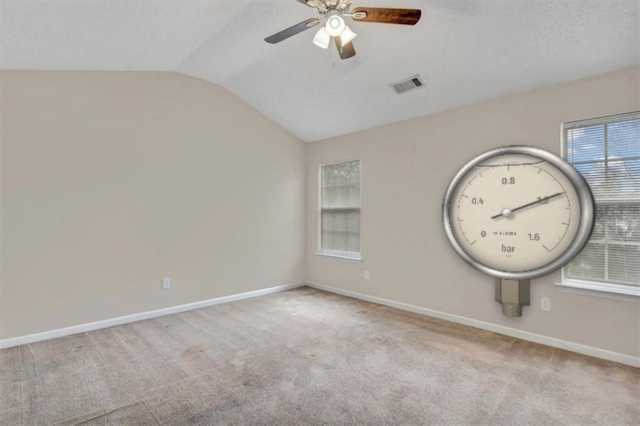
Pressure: 1.2 bar
